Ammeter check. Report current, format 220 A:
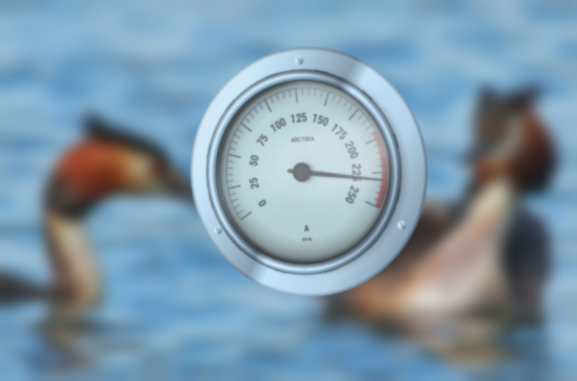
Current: 230 A
